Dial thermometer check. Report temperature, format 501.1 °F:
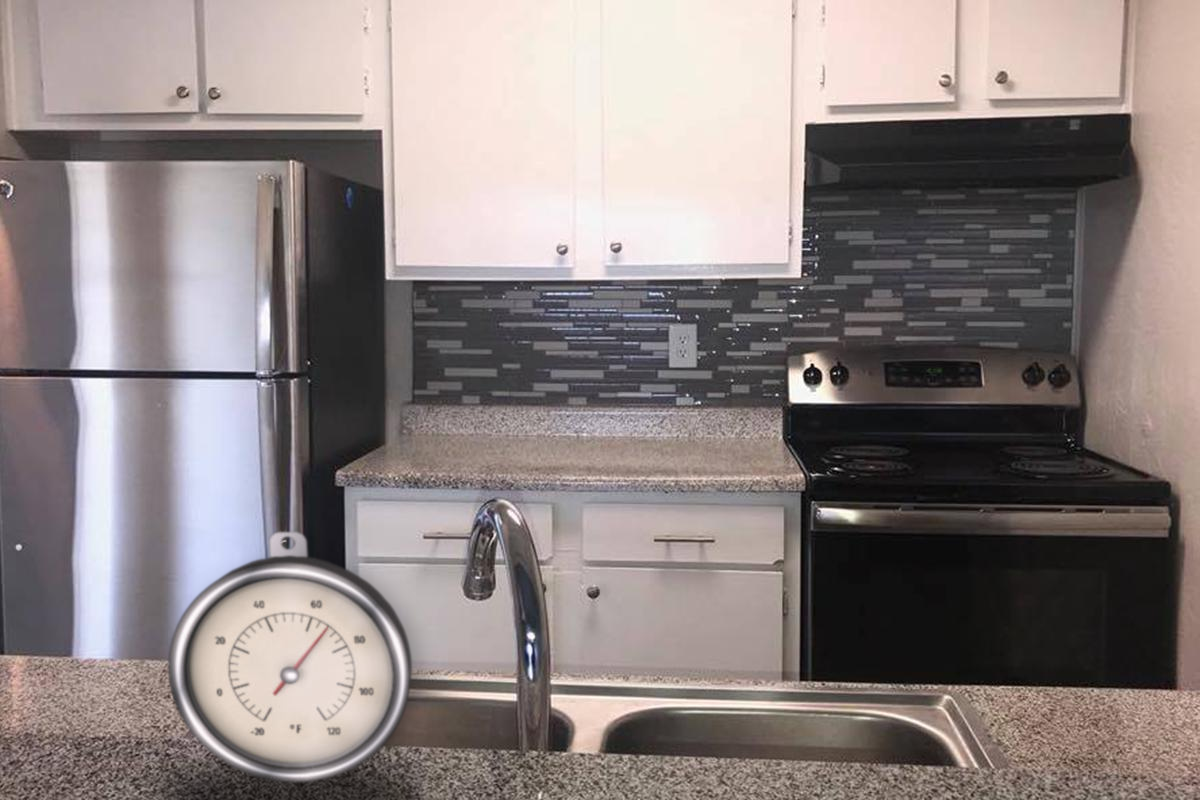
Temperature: 68 °F
